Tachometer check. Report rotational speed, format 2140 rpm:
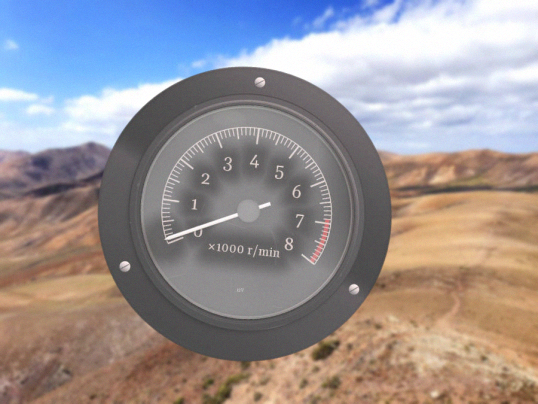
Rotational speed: 100 rpm
